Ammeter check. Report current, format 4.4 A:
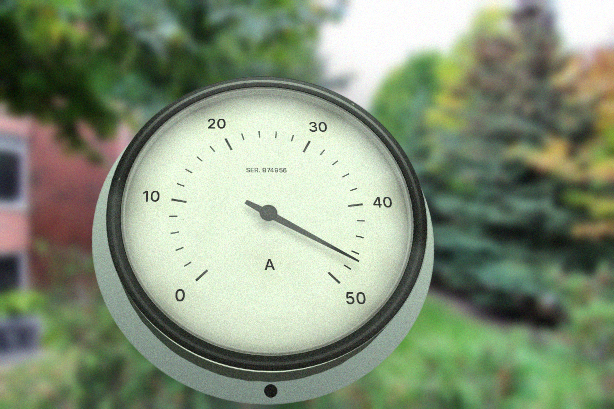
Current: 47 A
